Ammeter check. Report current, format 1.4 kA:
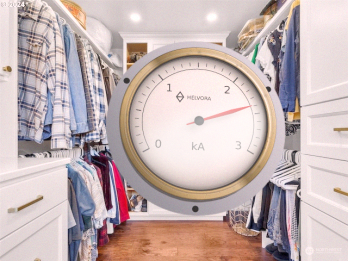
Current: 2.4 kA
